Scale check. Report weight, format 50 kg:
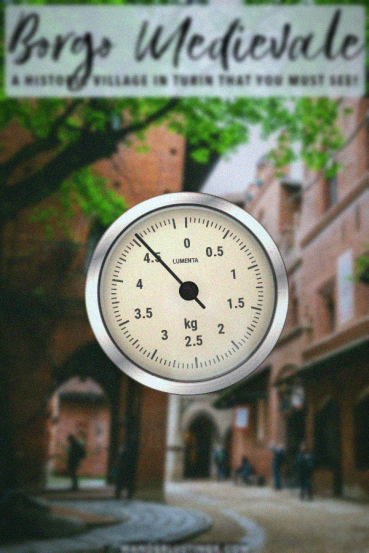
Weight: 4.55 kg
